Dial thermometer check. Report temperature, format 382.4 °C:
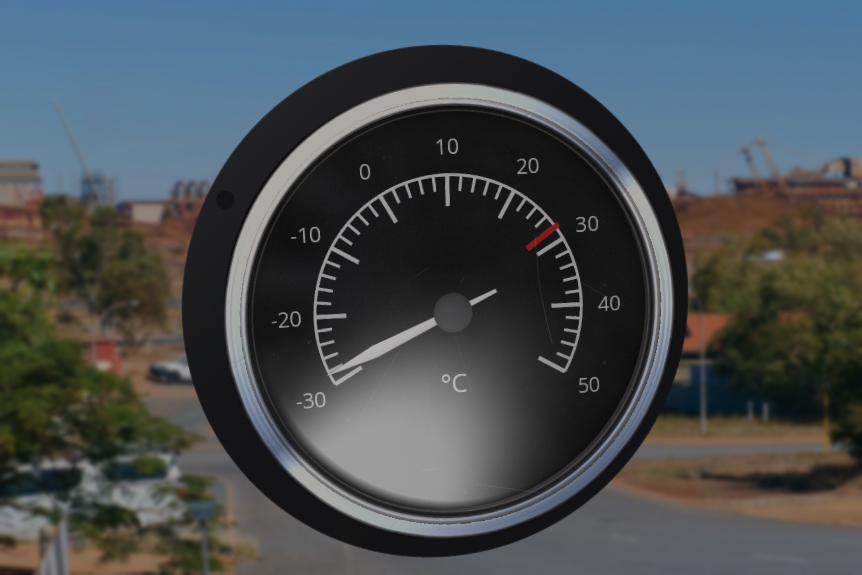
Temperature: -28 °C
